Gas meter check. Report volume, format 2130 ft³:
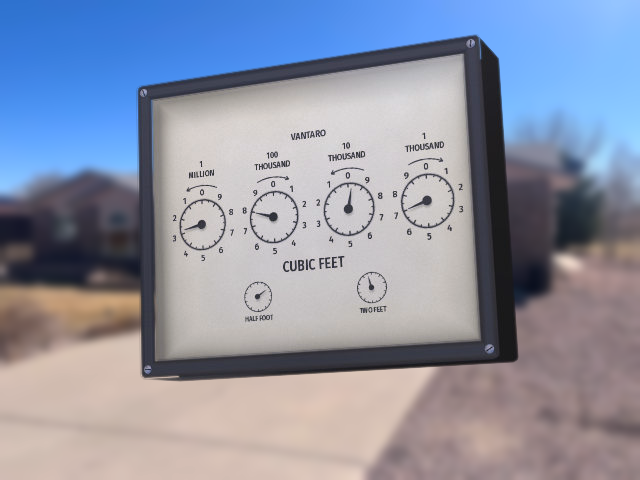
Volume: 279700 ft³
